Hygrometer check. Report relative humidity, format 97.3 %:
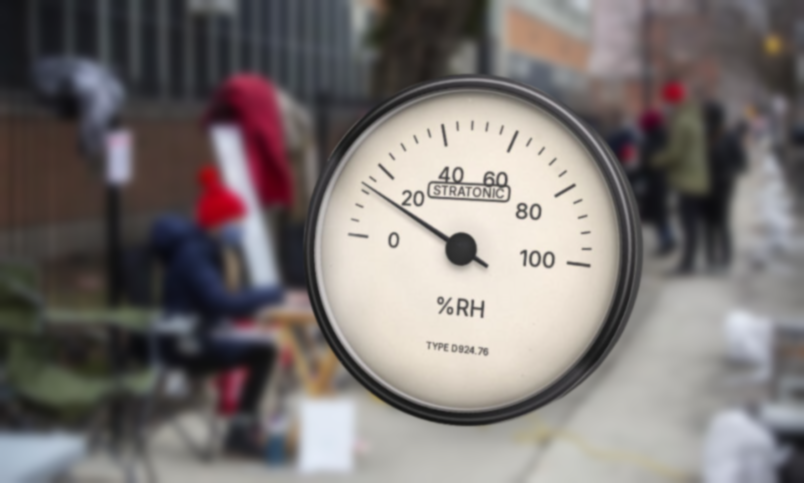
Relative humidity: 14 %
